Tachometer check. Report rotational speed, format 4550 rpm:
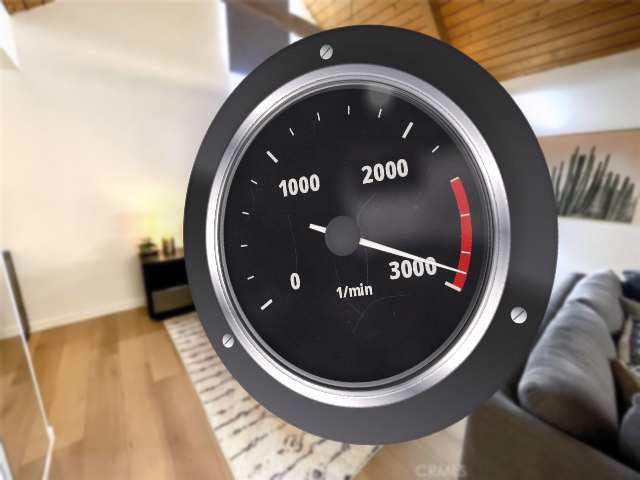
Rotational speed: 2900 rpm
